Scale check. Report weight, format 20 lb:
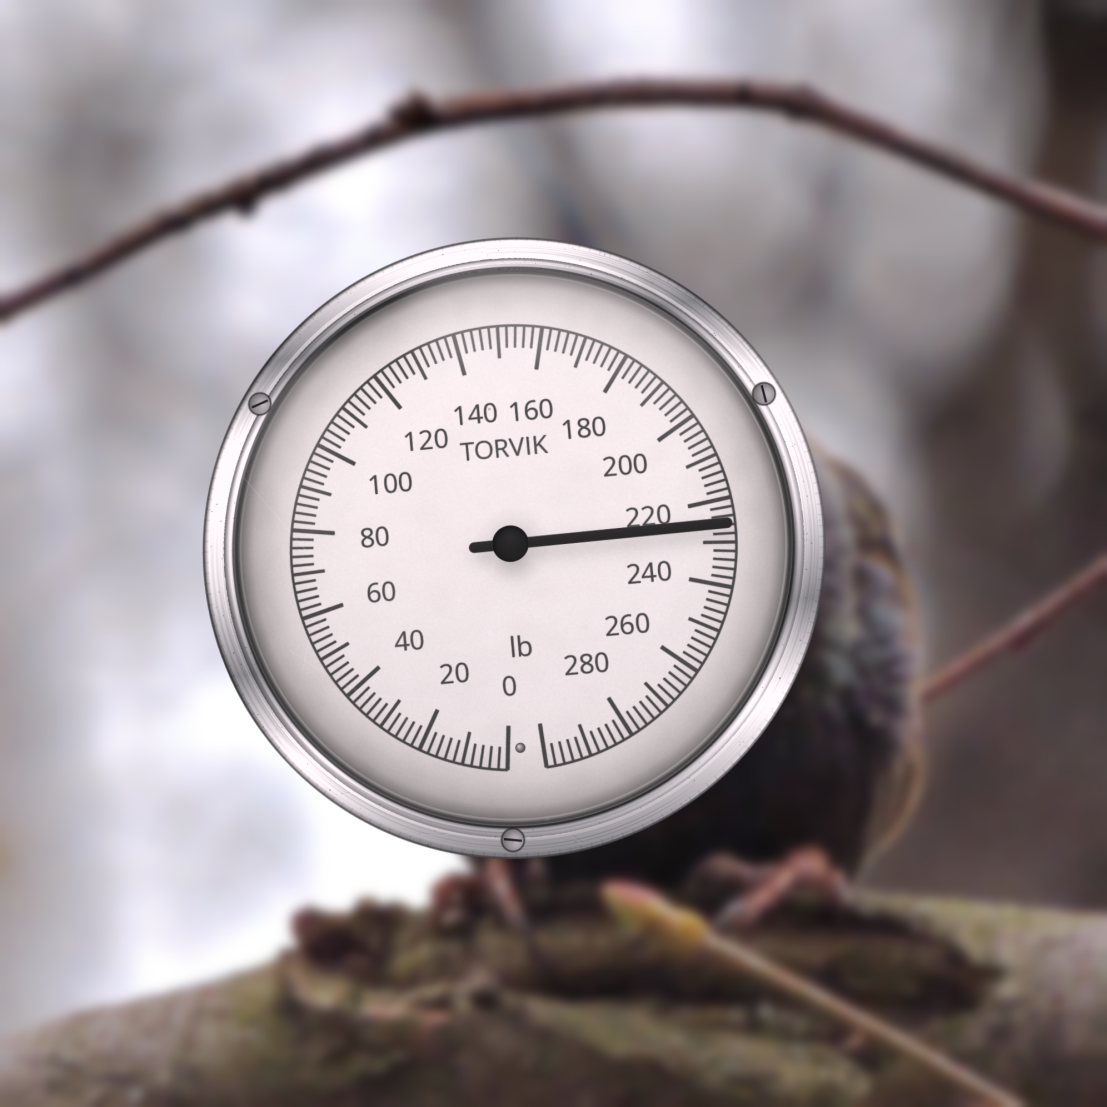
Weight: 226 lb
